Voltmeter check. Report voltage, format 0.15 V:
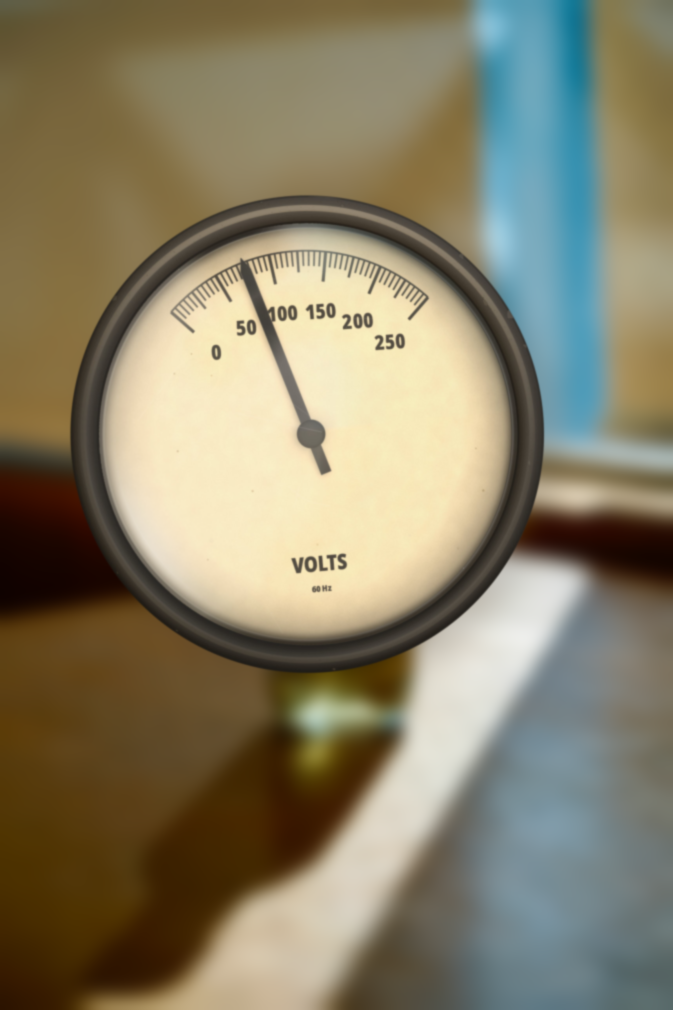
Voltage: 75 V
